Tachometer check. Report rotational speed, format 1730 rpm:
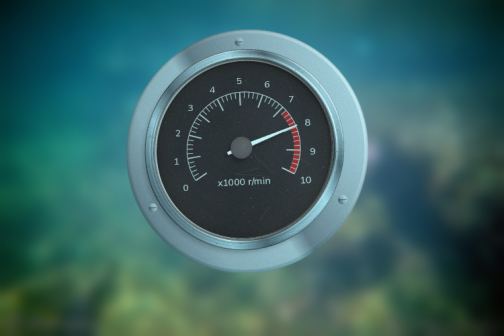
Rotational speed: 8000 rpm
